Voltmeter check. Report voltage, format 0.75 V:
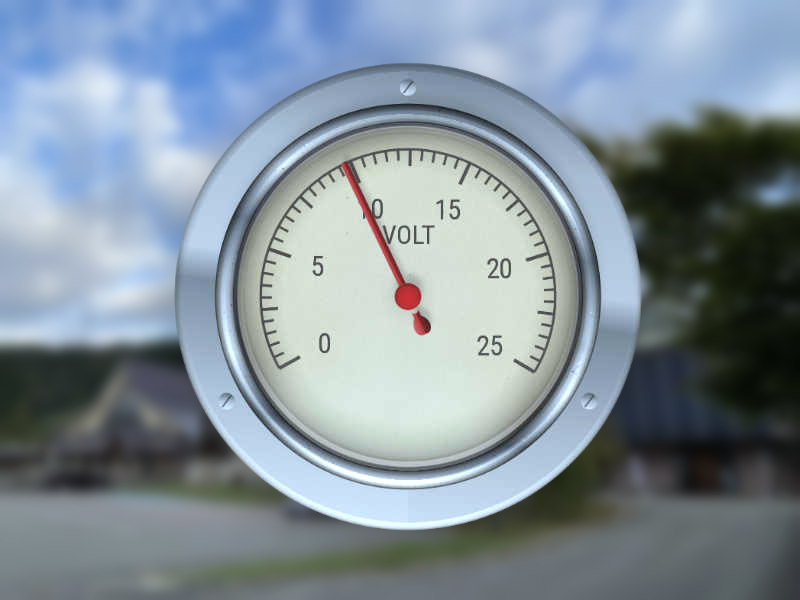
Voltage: 9.75 V
